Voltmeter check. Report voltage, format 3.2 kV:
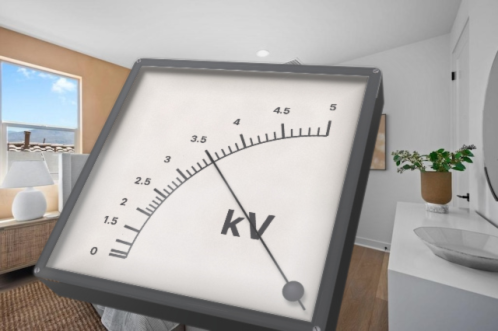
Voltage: 3.5 kV
